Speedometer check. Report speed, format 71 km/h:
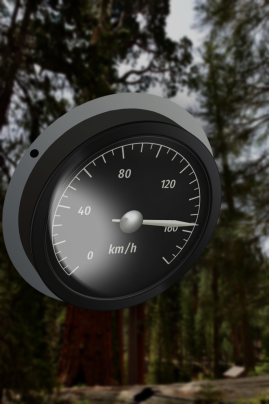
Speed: 155 km/h
